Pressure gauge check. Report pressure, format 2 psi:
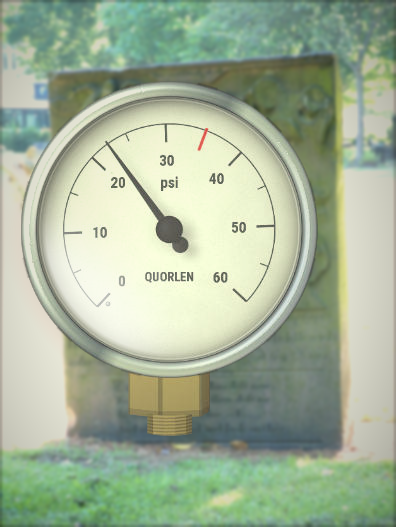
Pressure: 22.5 psi
